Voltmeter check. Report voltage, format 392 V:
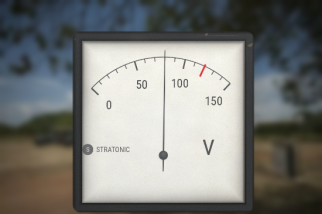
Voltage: 80 V
